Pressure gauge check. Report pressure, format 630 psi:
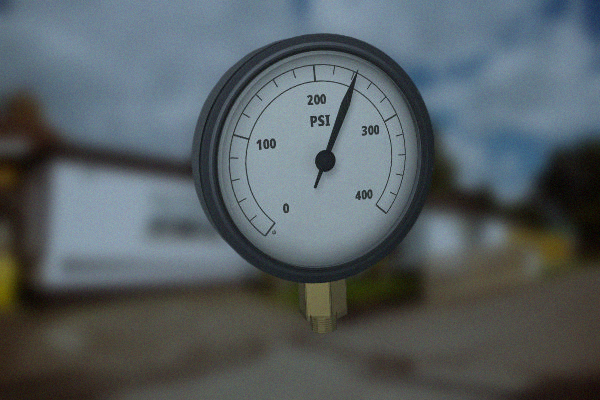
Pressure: 240 psi
